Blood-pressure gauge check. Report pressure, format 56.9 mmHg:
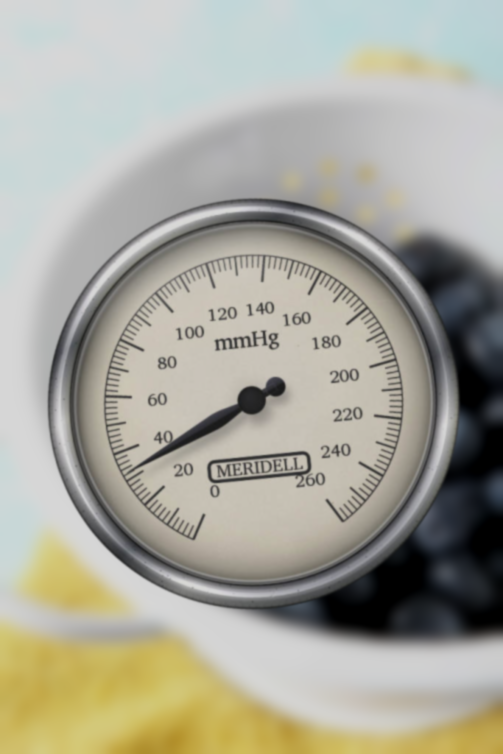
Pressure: 32 mmHg
